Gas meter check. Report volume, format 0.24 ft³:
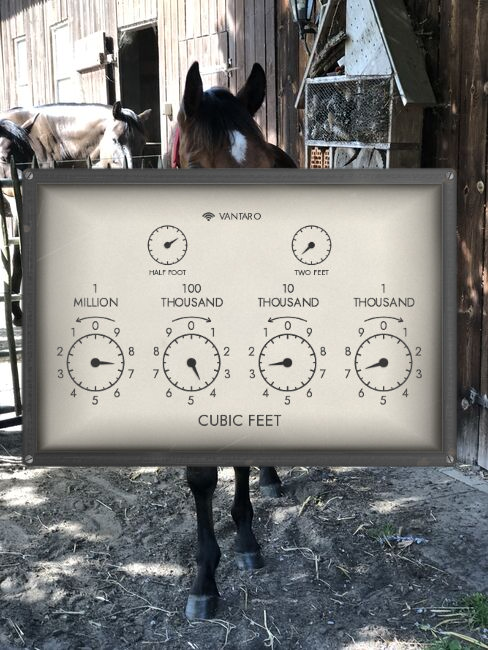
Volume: 742700 ft³
